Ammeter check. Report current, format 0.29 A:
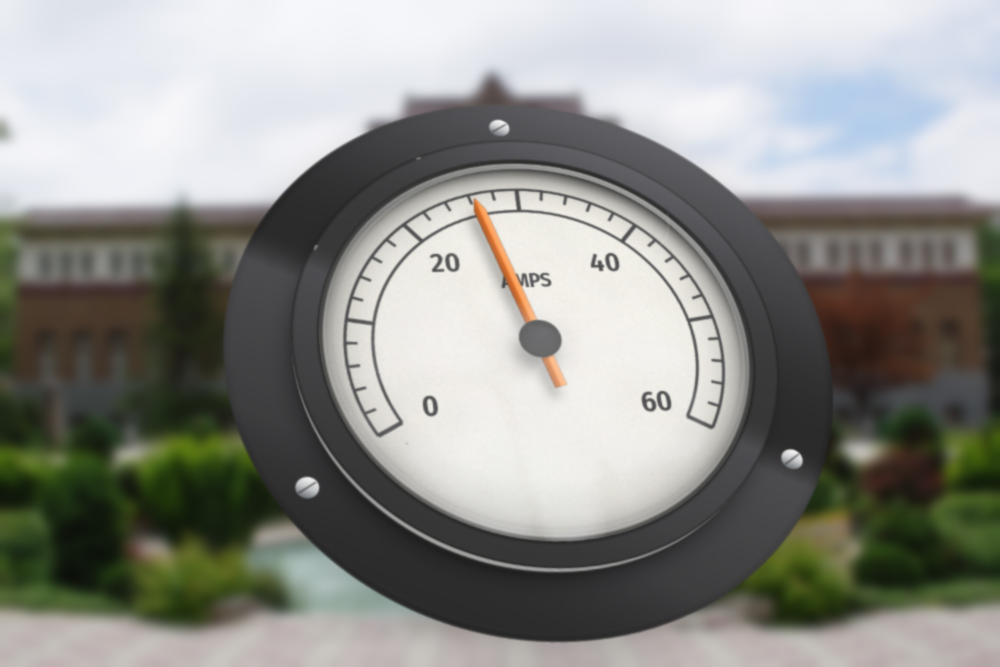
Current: 26 A
